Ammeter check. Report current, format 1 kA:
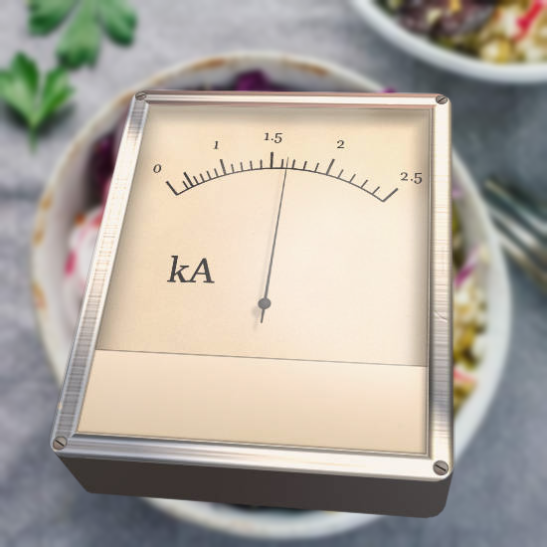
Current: 1.65 kA
